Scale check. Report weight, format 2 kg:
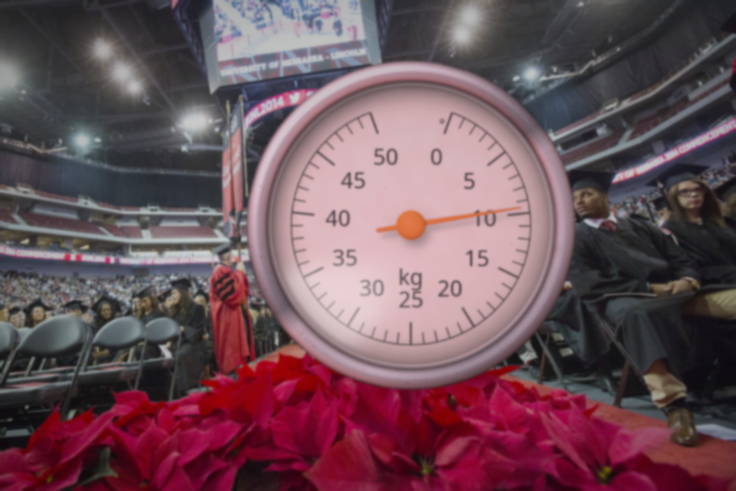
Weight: 9.5 kg
